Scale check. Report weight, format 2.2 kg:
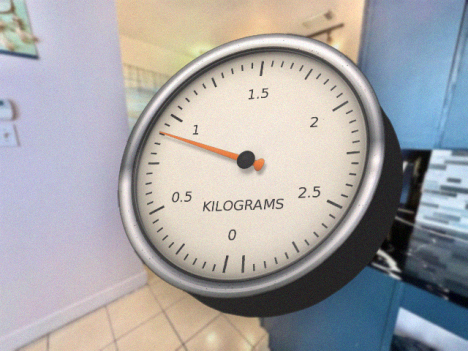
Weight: 0.9 kg
